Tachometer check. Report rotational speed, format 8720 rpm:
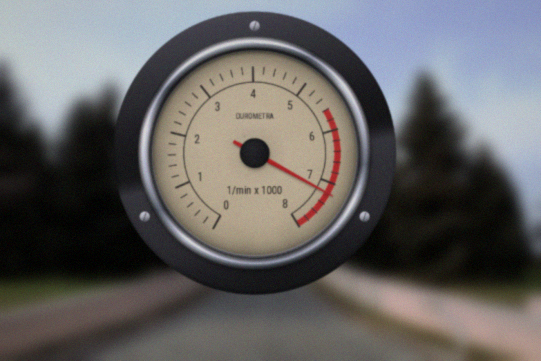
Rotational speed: 7200 rpm
